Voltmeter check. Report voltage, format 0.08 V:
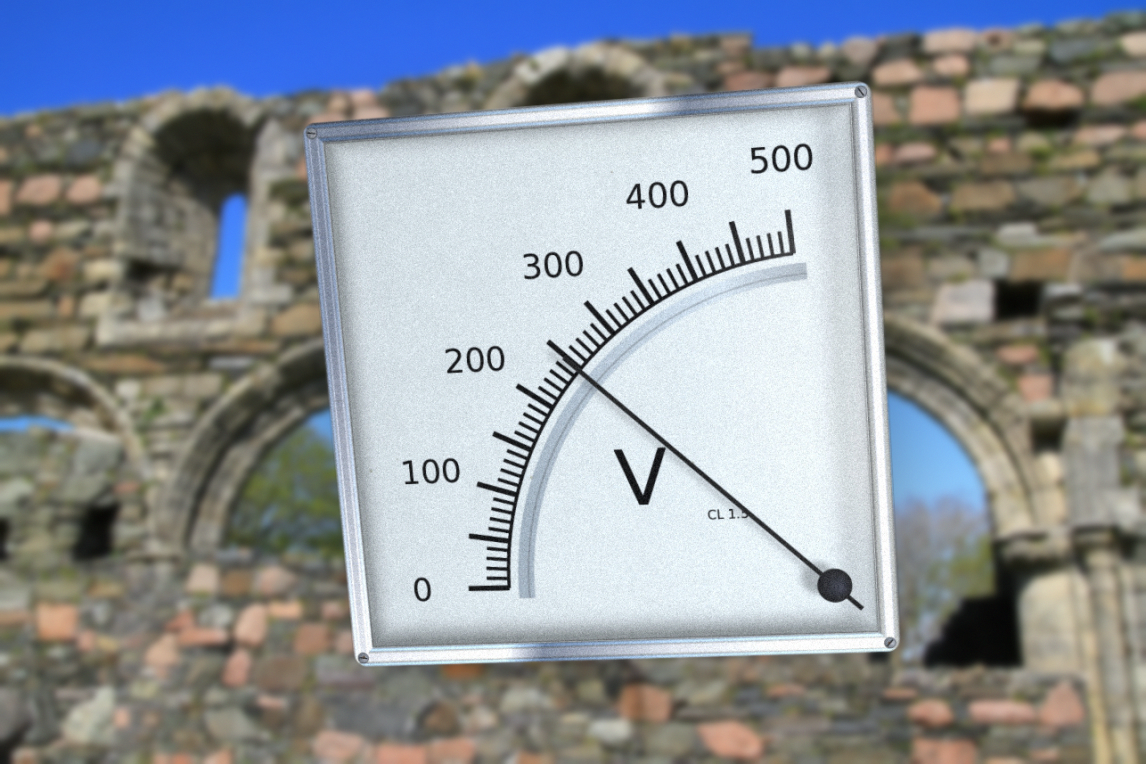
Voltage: 250 V
